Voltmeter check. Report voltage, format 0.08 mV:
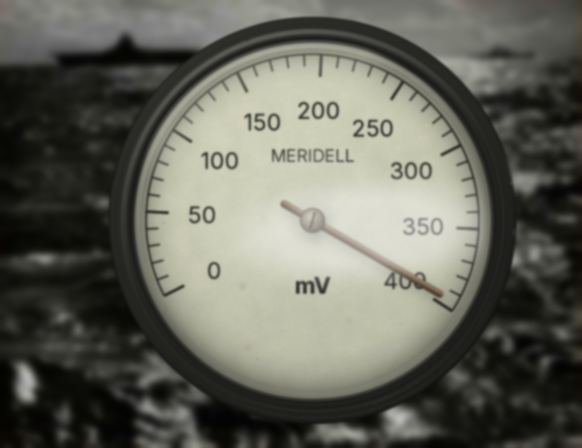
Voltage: 395 mV
